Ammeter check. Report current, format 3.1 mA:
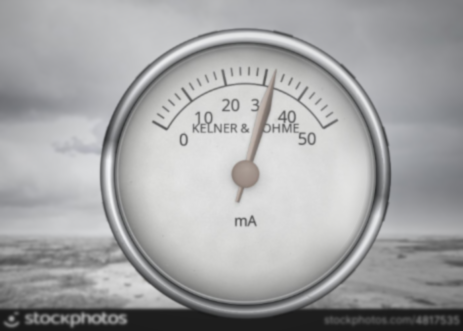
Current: 32 mA
